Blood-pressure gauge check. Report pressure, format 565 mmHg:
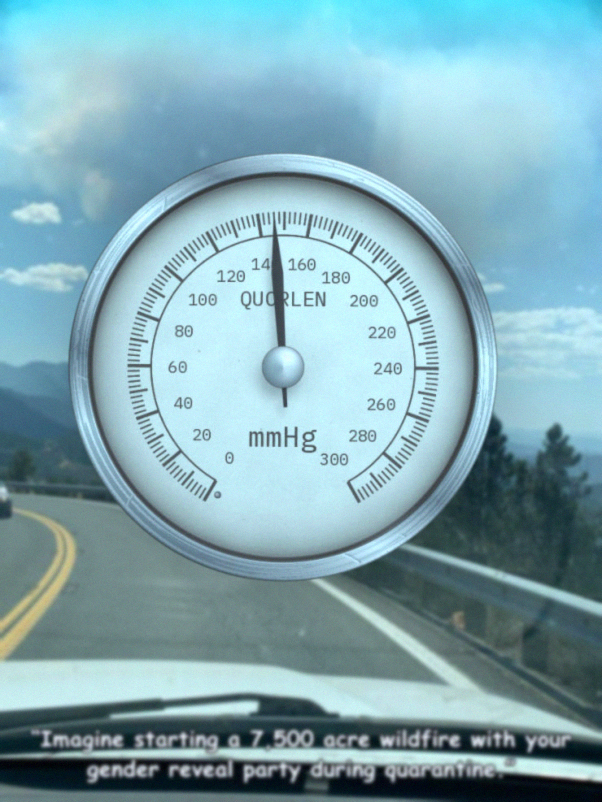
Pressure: 146 mmHg
